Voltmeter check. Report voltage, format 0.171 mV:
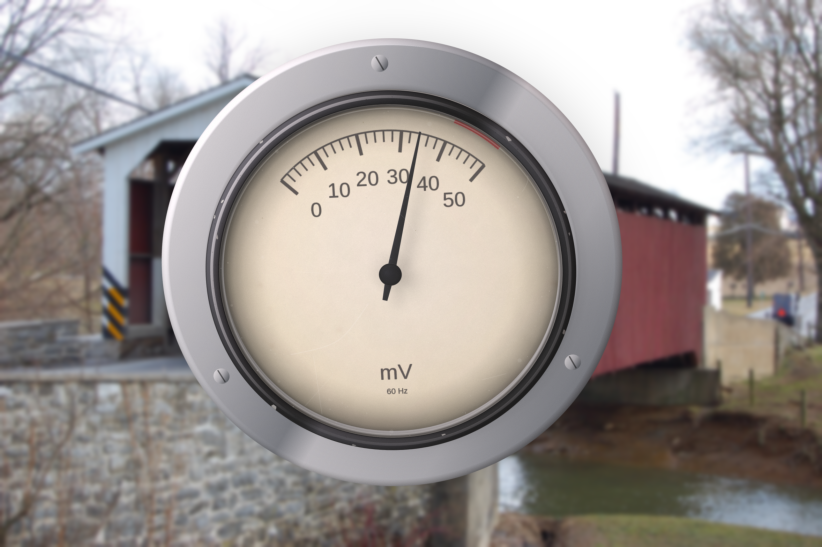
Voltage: 34 mV
